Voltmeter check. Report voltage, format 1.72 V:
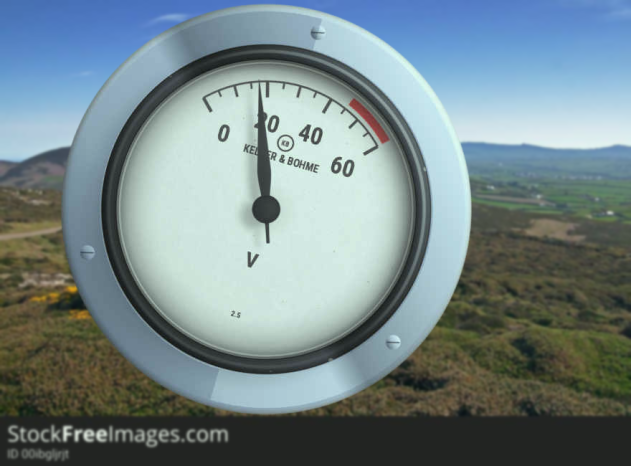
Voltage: 17.5 V
